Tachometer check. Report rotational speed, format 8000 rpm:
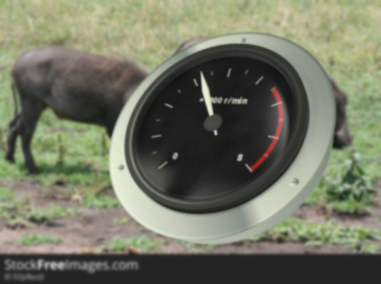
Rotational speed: 3250 rpm
